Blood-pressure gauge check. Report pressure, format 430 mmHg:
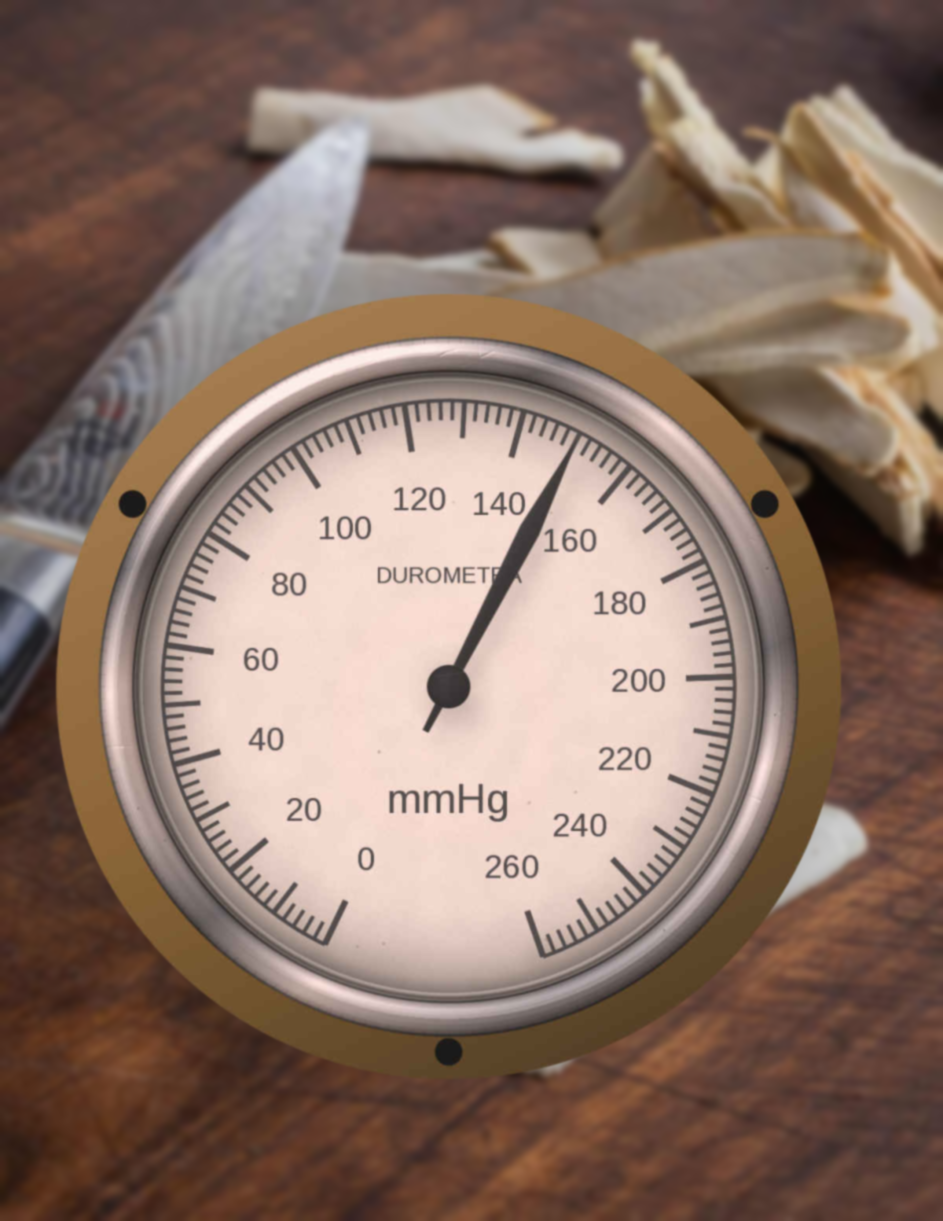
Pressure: 150 mmHg
